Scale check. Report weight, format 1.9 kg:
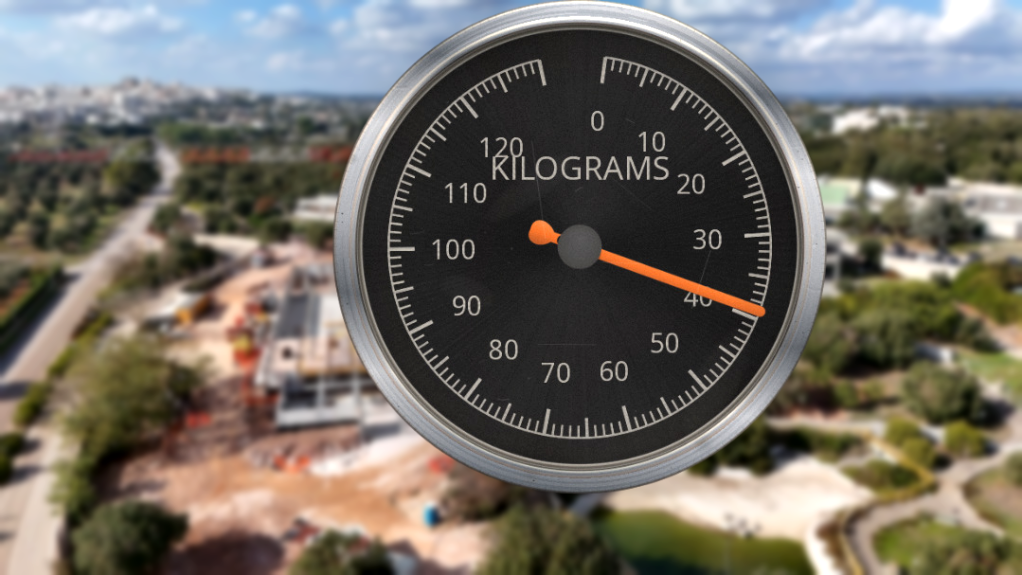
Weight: 39 kg
